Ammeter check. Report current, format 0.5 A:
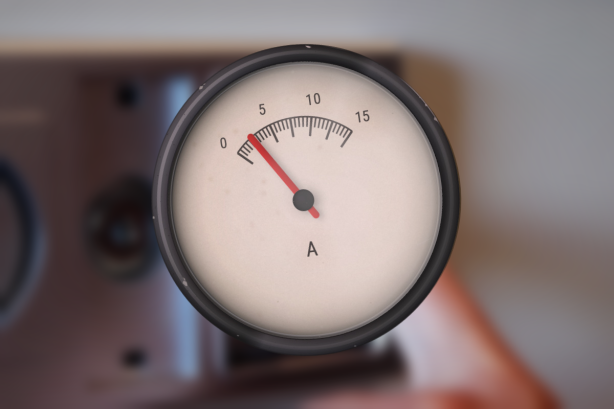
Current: 2.5 A
